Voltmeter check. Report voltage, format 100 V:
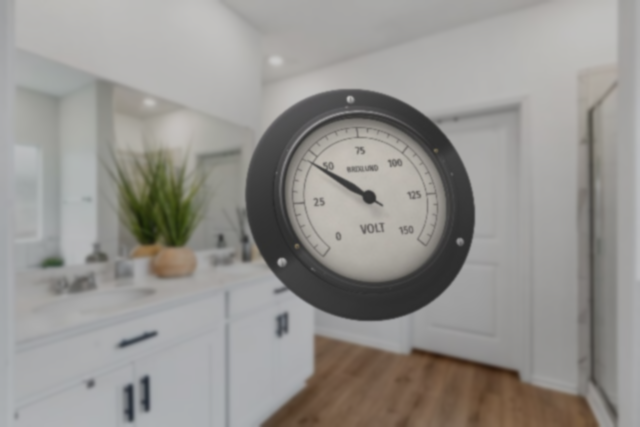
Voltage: 45 V
